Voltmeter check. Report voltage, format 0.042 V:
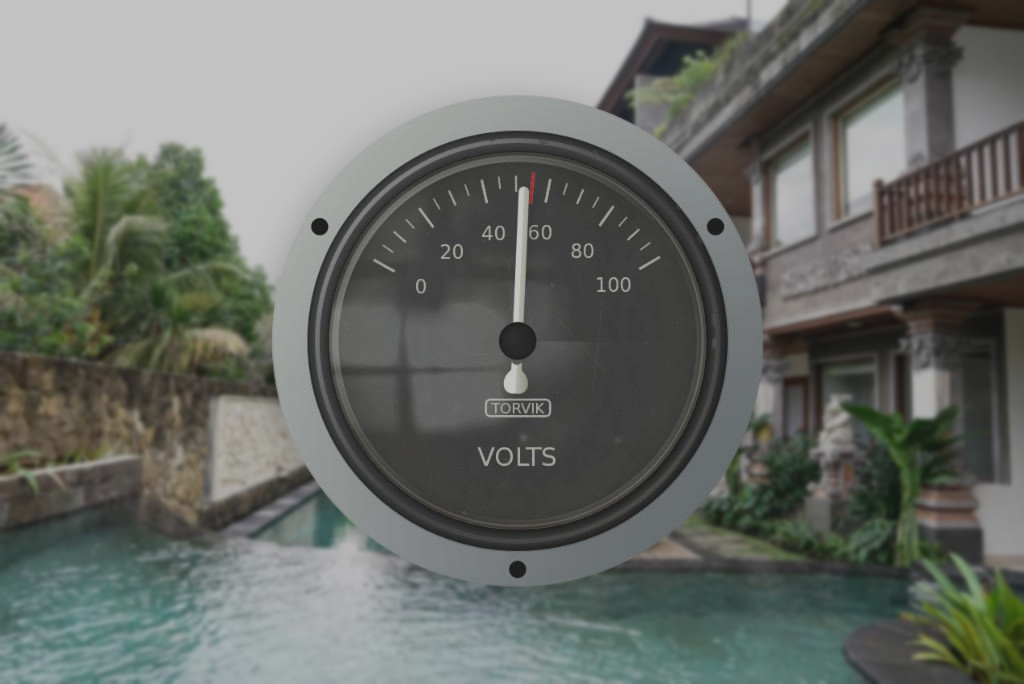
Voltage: 52.5 V
